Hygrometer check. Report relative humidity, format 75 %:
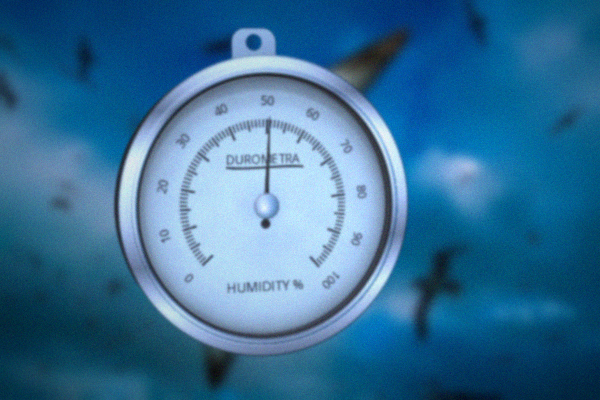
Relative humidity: 50 %
